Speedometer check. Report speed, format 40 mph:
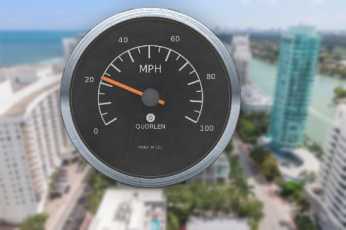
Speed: 22.5 mph
